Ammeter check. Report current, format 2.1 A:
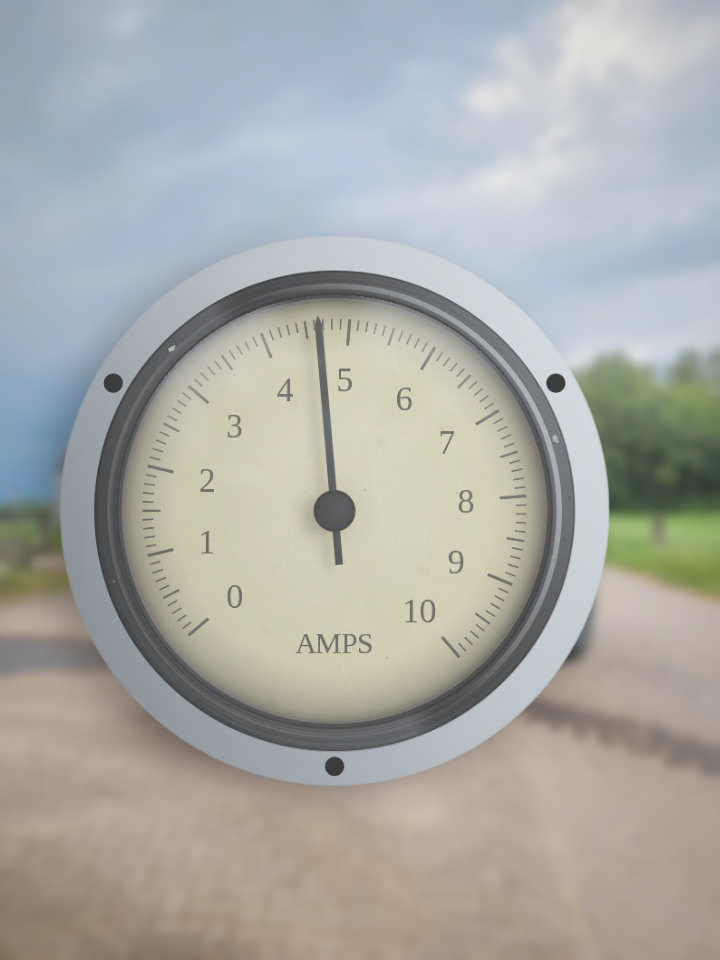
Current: 4.65 A
